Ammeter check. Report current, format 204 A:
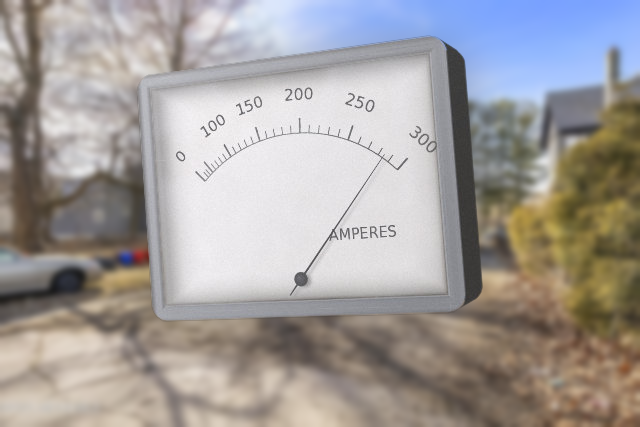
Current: 285 A
